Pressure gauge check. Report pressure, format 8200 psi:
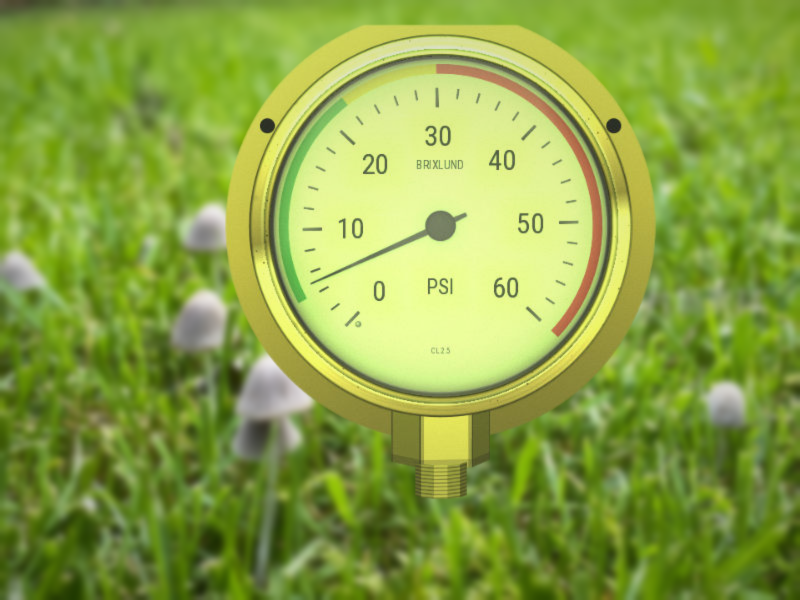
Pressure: 5 psi
